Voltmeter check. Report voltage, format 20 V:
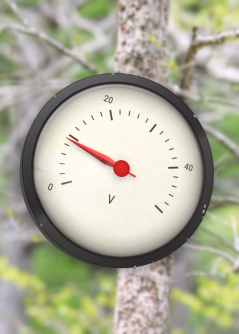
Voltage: 9 V
